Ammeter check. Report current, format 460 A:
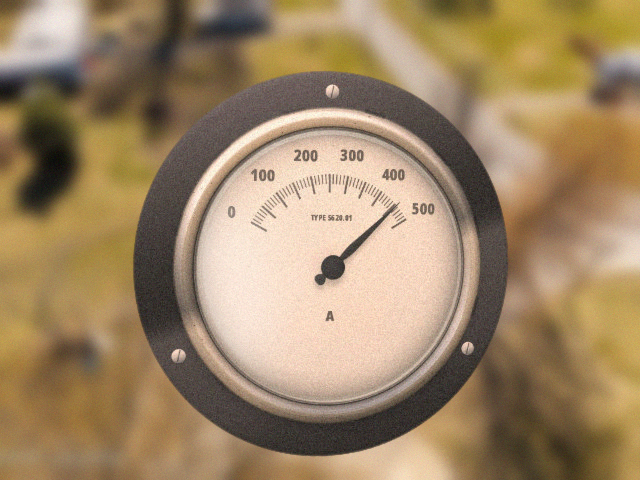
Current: 450 A
